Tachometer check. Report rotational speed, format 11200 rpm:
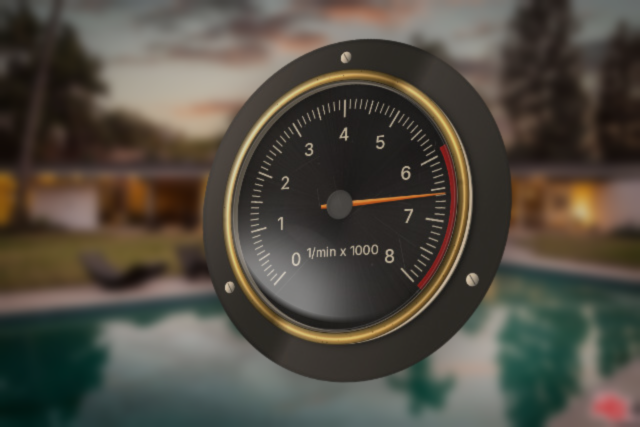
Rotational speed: 6600 rpm
